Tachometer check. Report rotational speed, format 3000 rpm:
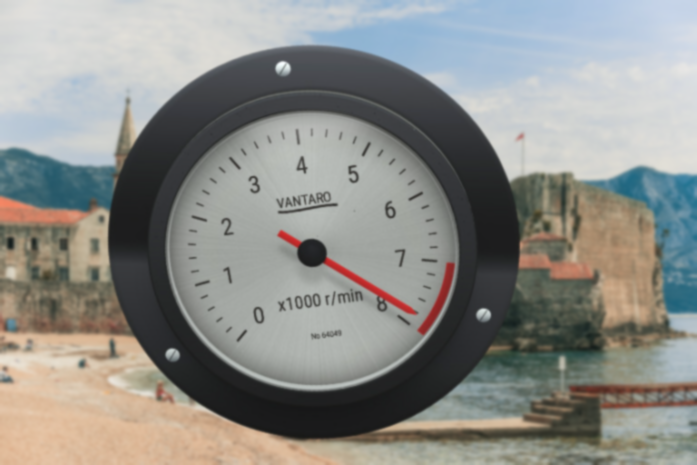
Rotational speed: 7800 rpm
